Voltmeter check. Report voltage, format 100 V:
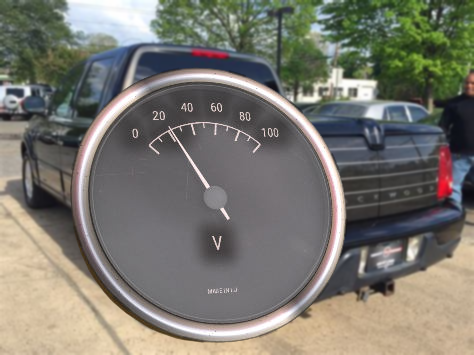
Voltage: 20 V
